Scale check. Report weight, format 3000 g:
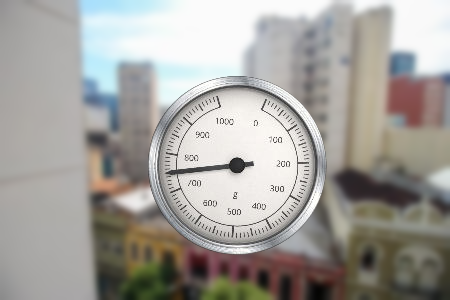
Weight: 750 g
